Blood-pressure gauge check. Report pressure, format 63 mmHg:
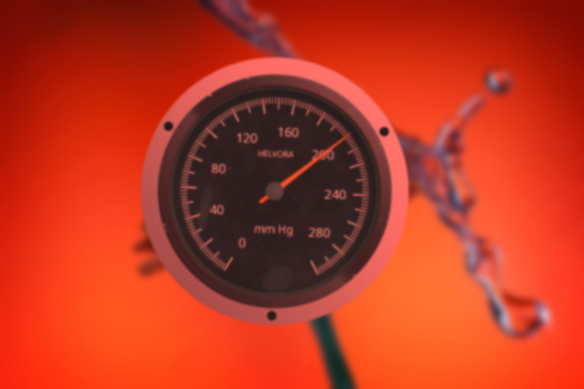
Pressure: 200 mmHg
